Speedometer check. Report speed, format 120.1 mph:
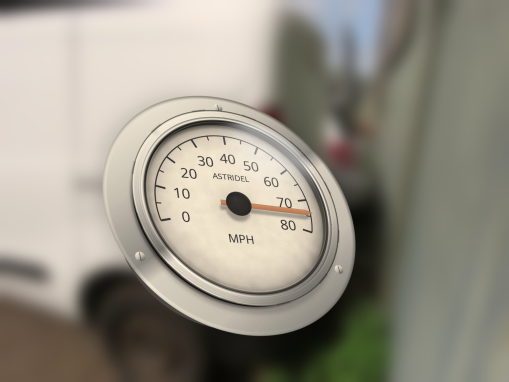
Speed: 75 mph
